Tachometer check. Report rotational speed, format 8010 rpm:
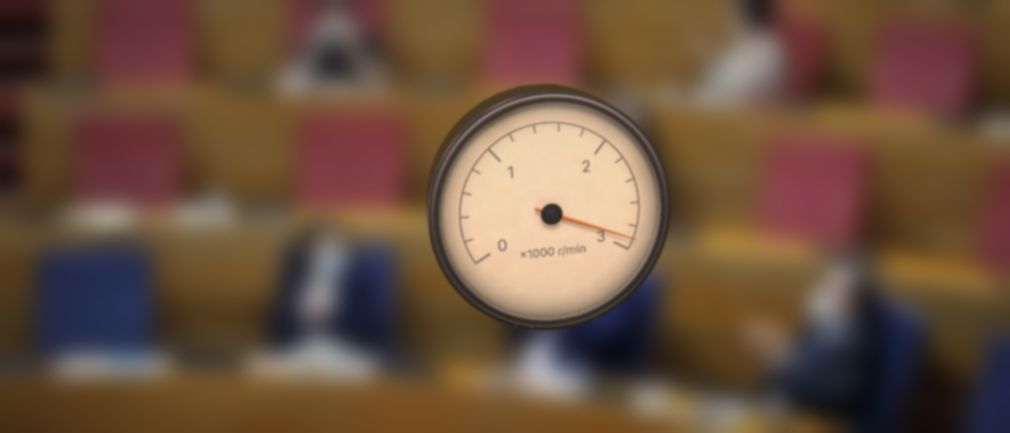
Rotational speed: 2900 rpm
